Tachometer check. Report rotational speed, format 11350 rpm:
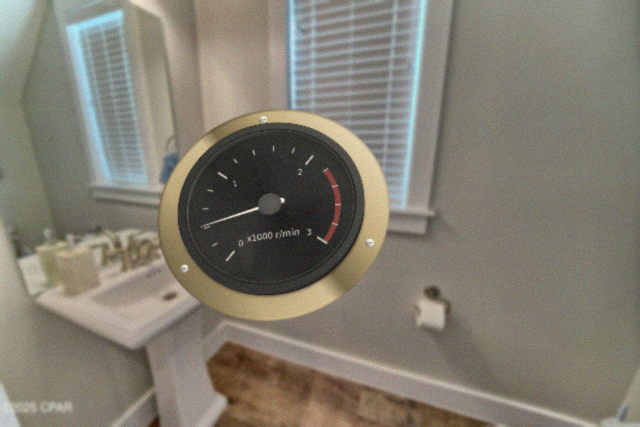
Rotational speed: 400 rpm
